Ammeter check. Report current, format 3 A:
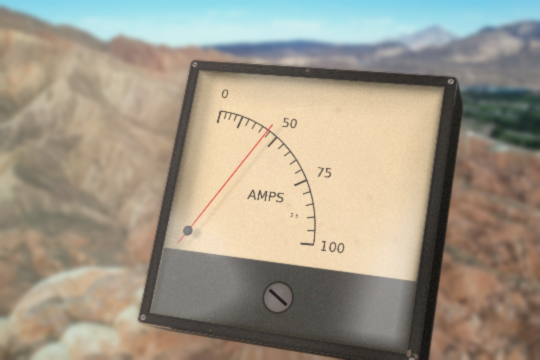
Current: 45 A
